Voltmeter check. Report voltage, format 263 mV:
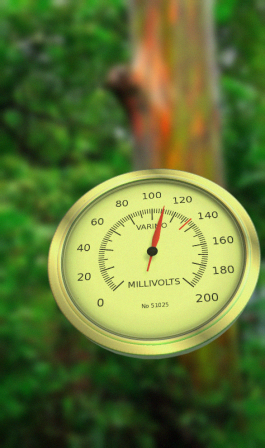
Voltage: 110 mV
